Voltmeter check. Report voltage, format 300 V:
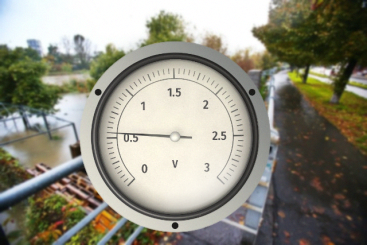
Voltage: 0.55 V
